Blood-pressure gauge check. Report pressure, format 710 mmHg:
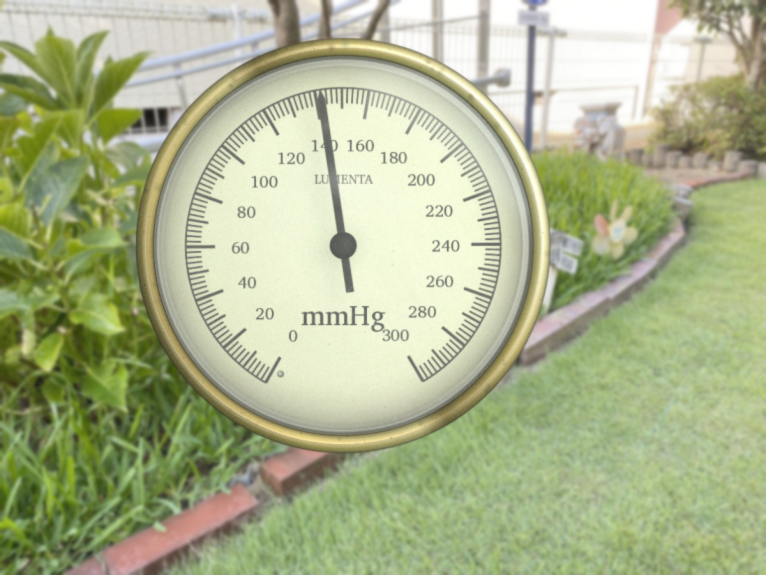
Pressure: 142 mmHg
